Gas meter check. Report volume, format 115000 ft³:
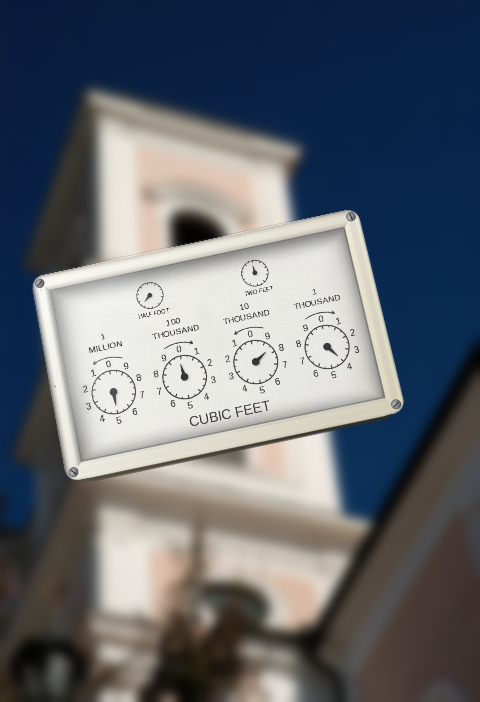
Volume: 498400 ft³
